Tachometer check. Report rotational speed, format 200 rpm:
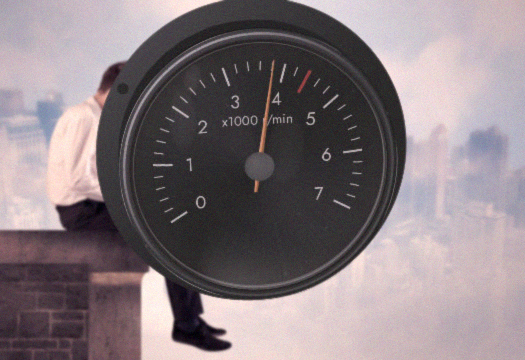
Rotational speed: 3800 rpm
